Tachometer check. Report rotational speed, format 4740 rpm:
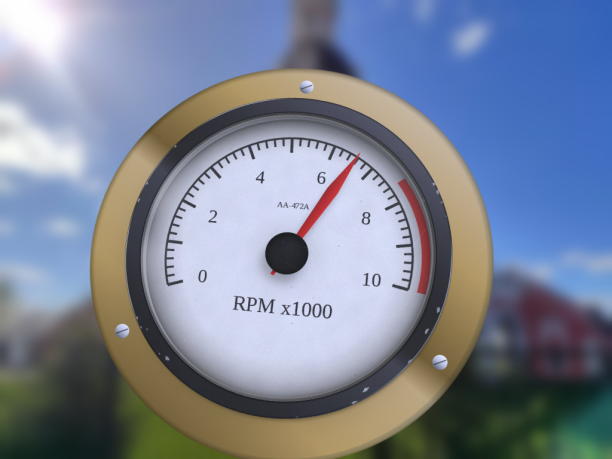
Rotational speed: 6600 rpm
